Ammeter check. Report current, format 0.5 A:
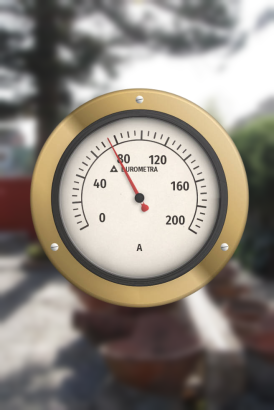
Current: 75 A
